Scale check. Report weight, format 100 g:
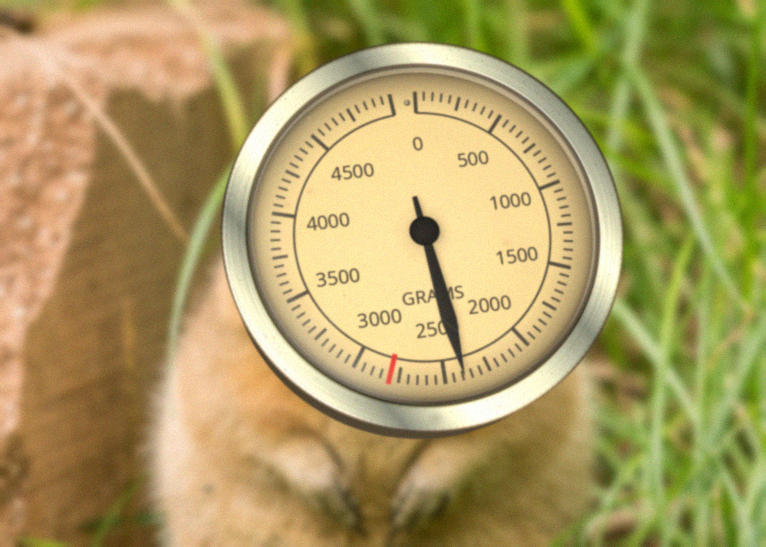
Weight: 2400 g
